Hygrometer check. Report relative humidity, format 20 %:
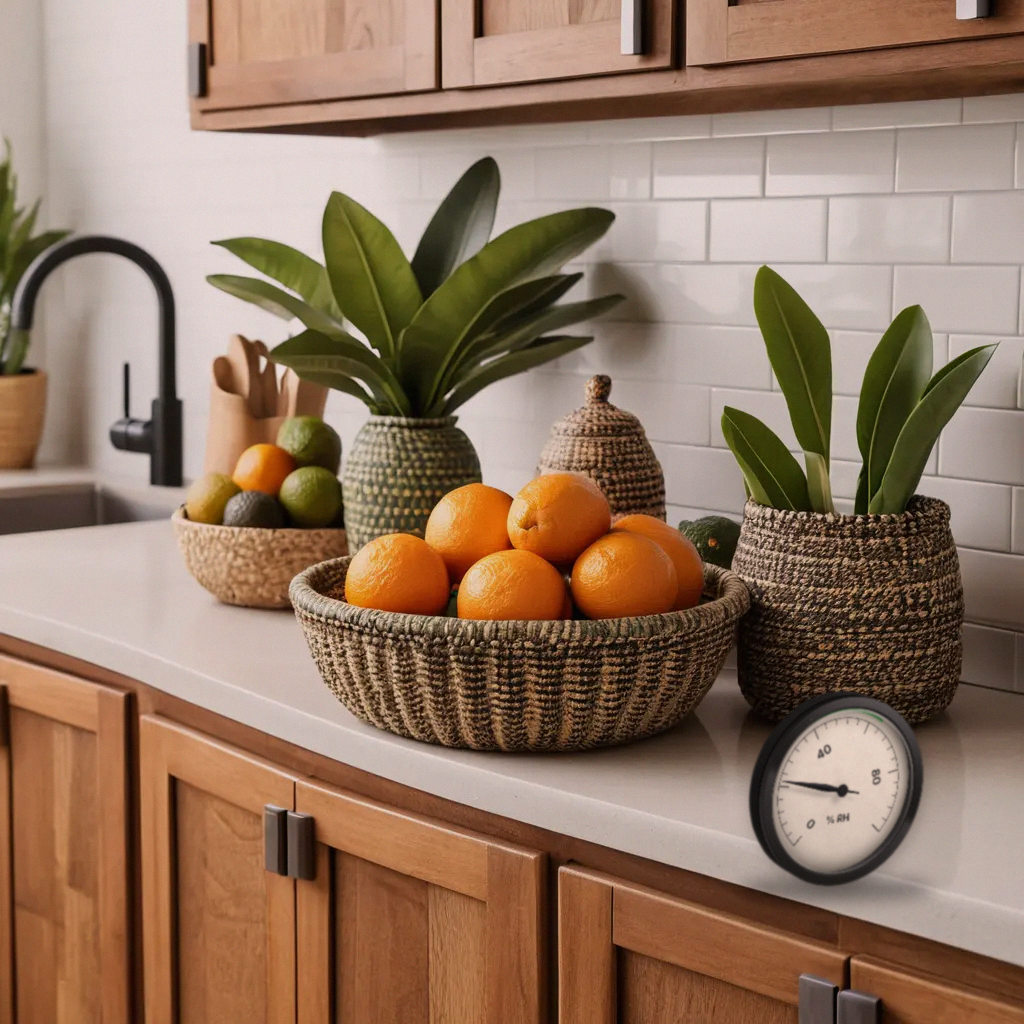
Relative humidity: 22 %
